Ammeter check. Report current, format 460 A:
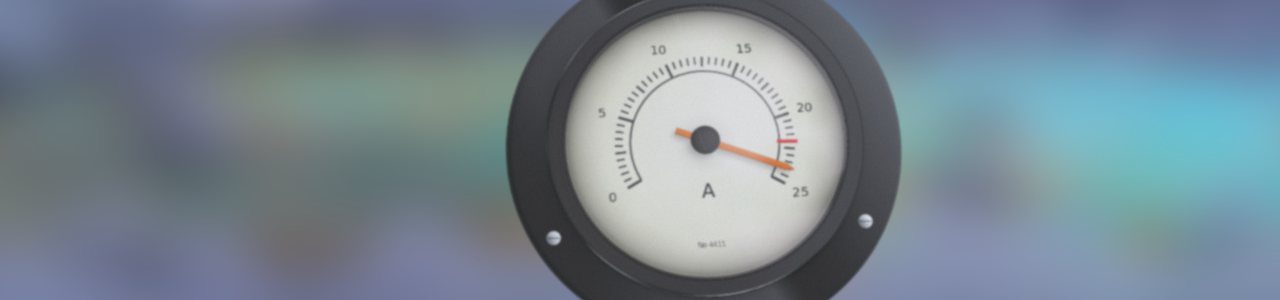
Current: 24 A
